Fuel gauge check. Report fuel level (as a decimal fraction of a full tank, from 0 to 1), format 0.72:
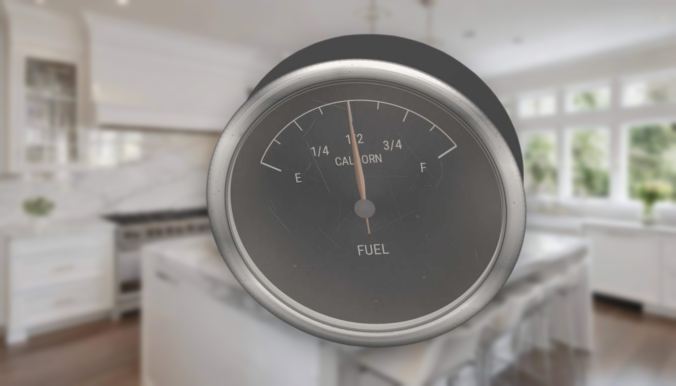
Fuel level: 0.5
